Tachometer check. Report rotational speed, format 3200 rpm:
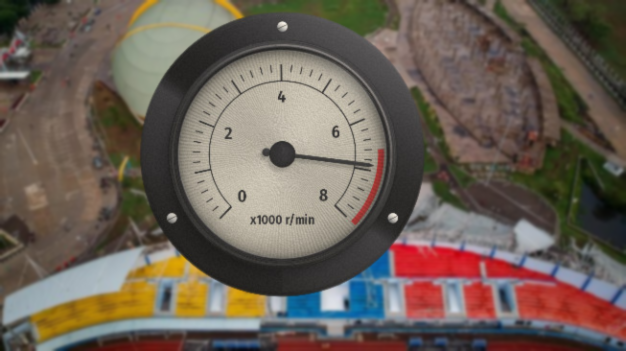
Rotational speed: 6900 rpm
